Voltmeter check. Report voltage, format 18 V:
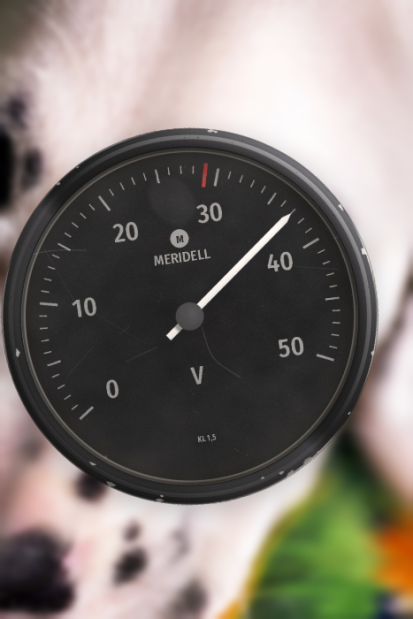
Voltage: 37 V
